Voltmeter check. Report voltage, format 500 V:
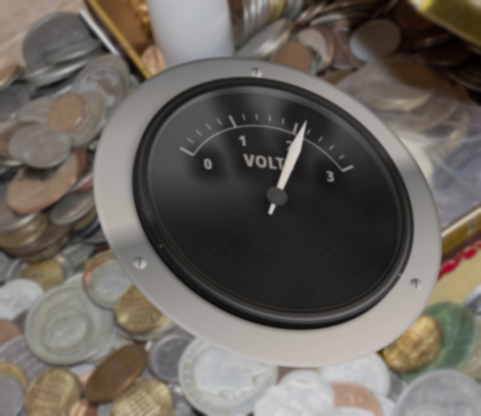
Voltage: 2.1 V
